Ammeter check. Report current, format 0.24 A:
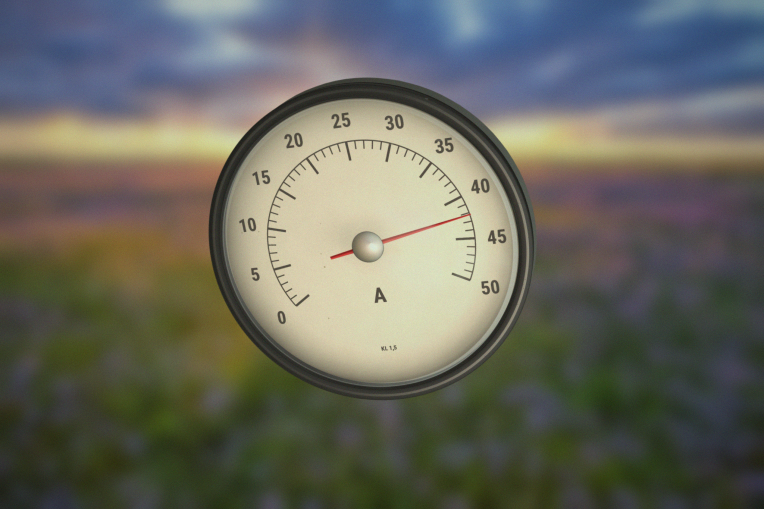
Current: 42 A
